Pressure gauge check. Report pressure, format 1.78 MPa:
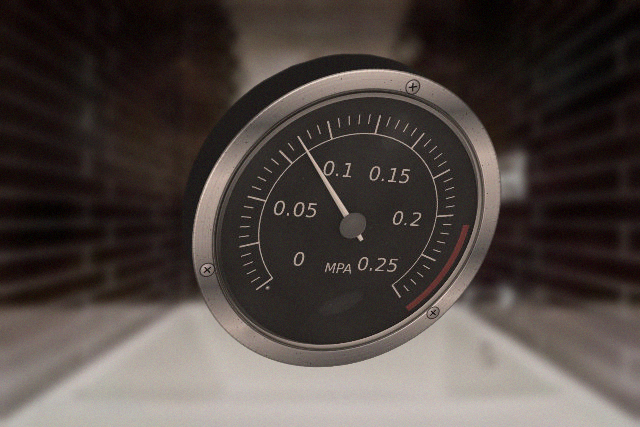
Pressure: 0.085 MPa
